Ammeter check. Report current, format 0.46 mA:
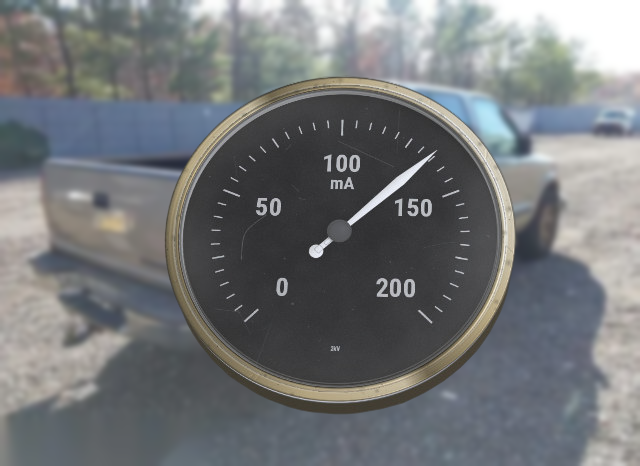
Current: 135 mA
